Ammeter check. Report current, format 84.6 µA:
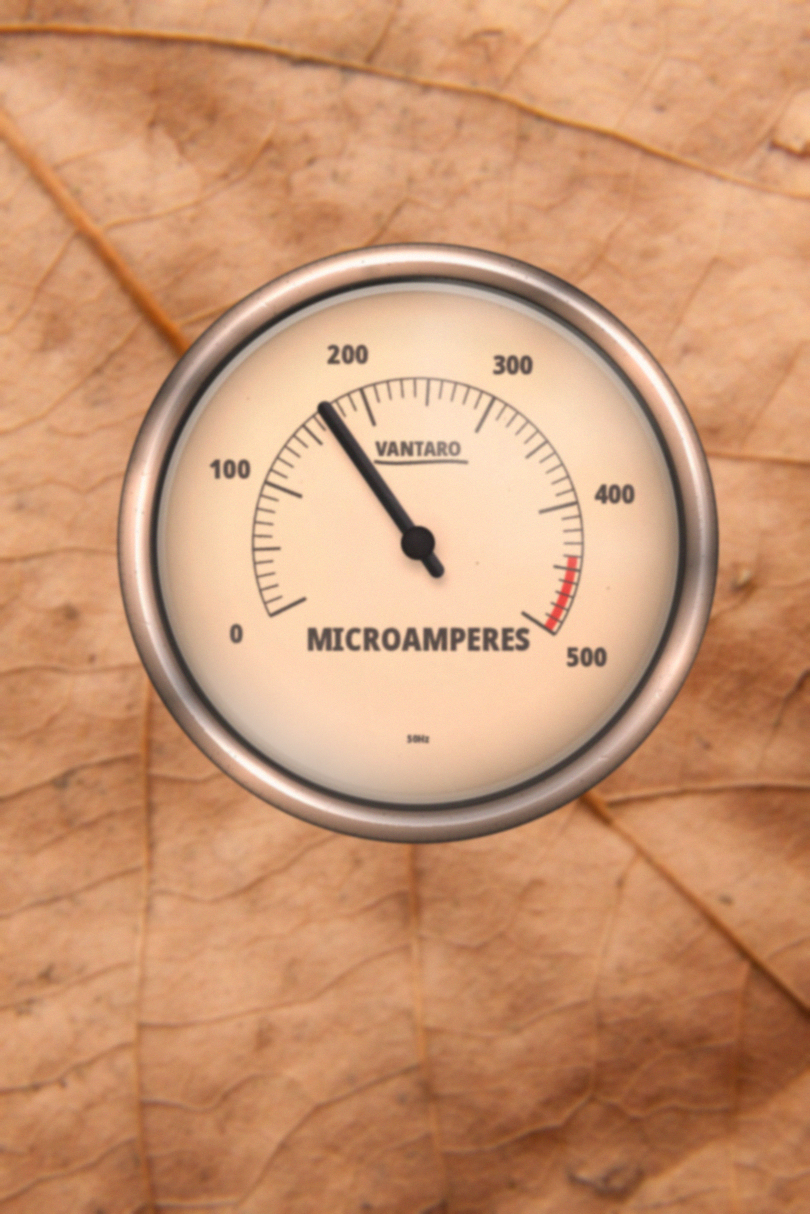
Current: 170 µA
